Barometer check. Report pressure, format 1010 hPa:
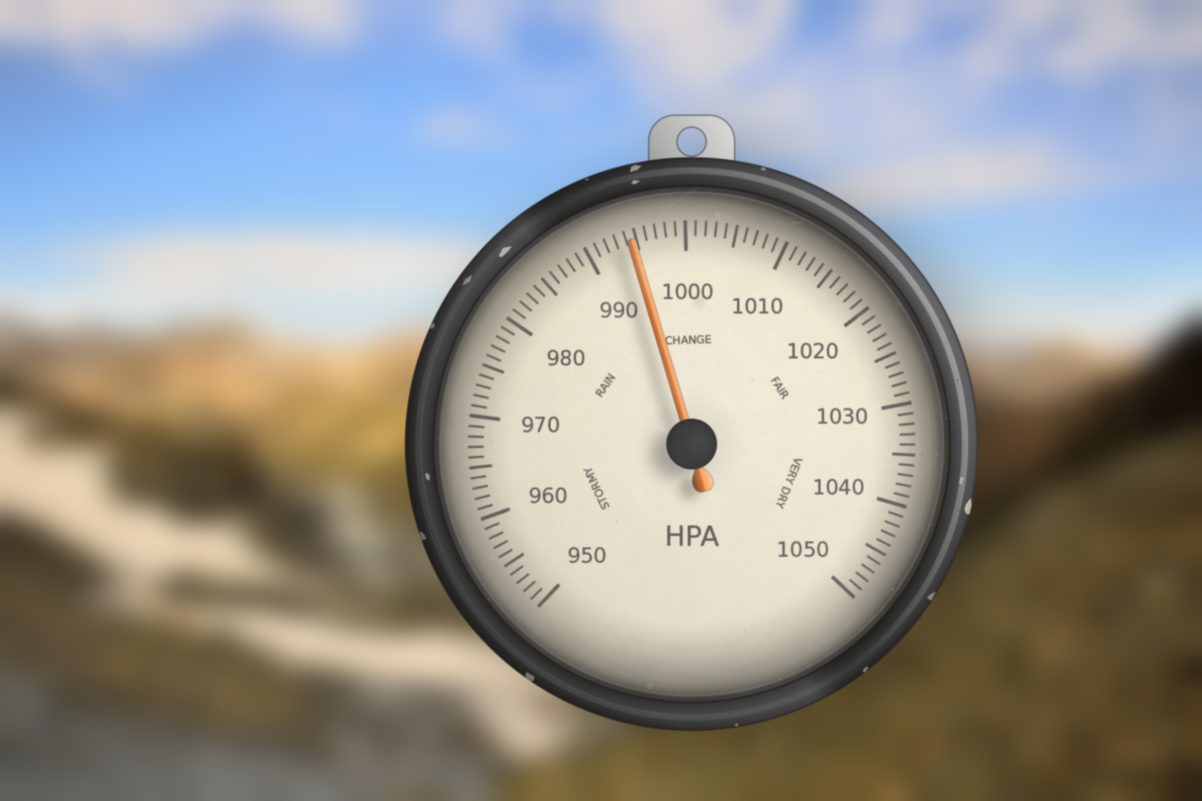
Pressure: 994.5 hPa
